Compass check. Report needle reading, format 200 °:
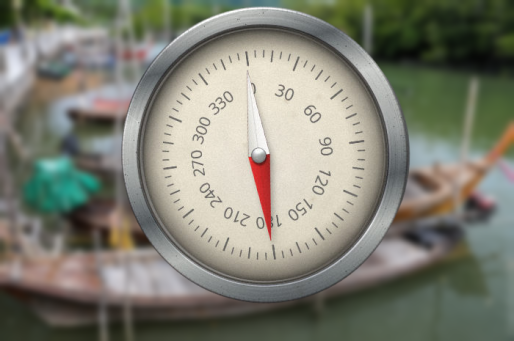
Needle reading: 180 °
